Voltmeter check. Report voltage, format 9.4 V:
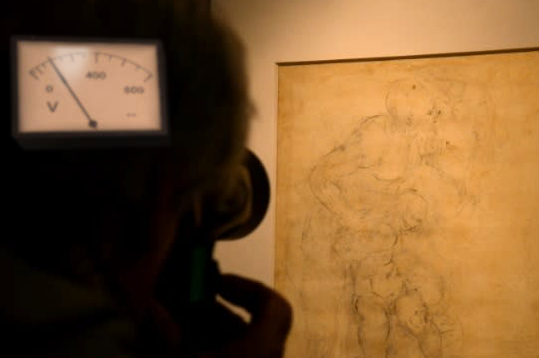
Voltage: 200 V
